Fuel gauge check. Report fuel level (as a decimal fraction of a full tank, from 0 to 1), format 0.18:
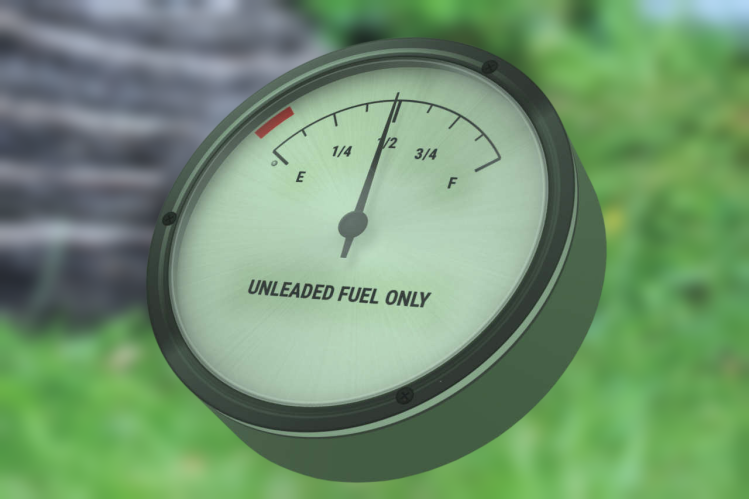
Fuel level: 0.5
